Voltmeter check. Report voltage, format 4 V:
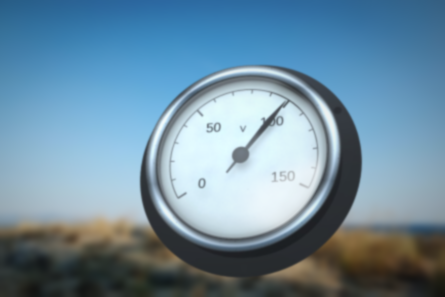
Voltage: 100 V
